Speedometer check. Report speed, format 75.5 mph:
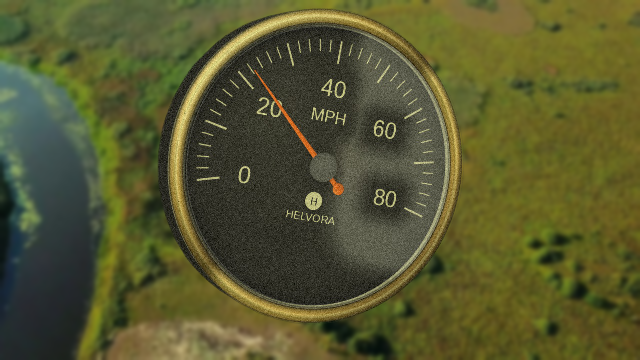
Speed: 22 mph
